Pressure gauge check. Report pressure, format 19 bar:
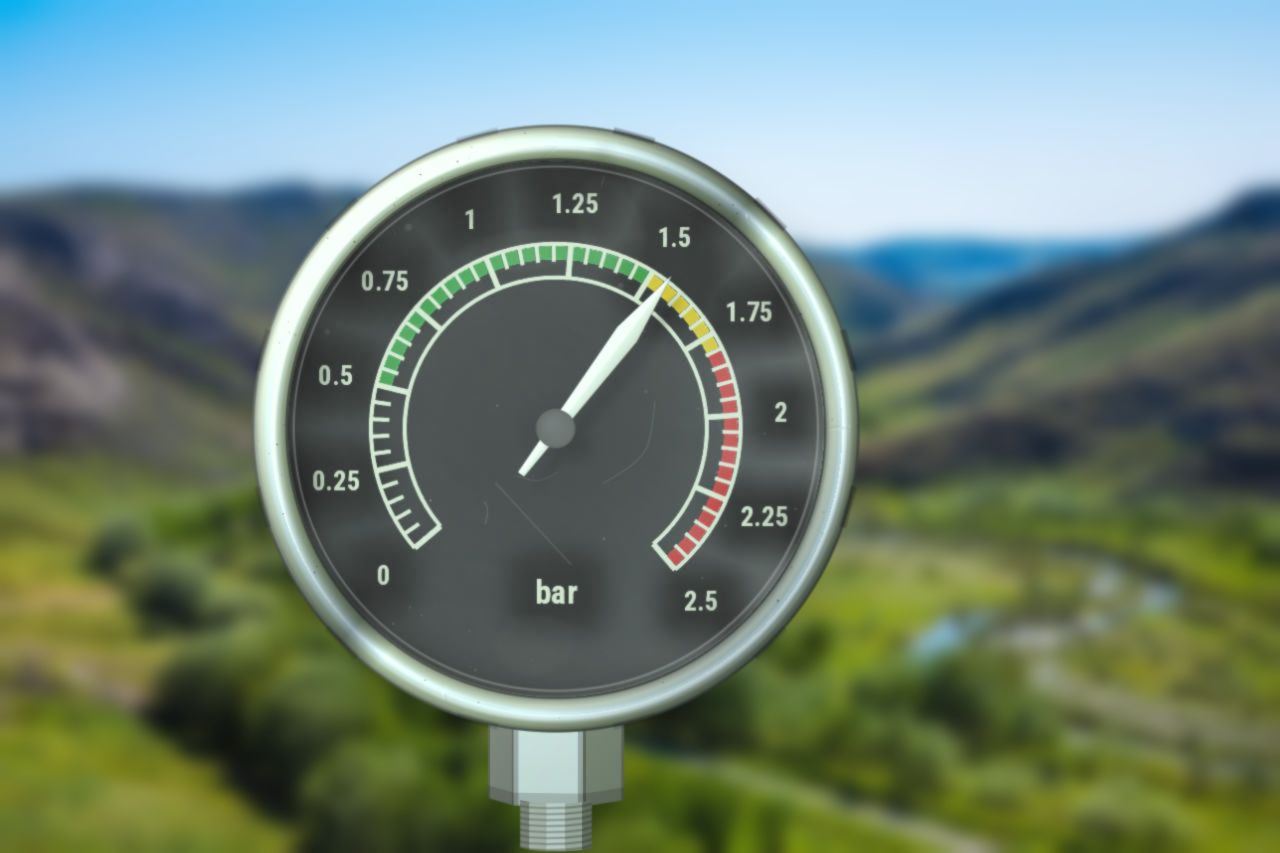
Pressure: 1.55 bar
